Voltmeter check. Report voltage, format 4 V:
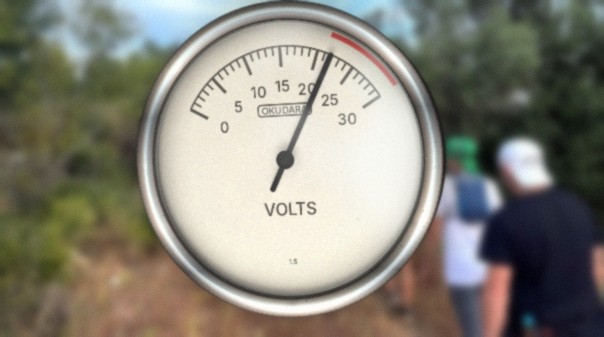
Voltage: 22 V
